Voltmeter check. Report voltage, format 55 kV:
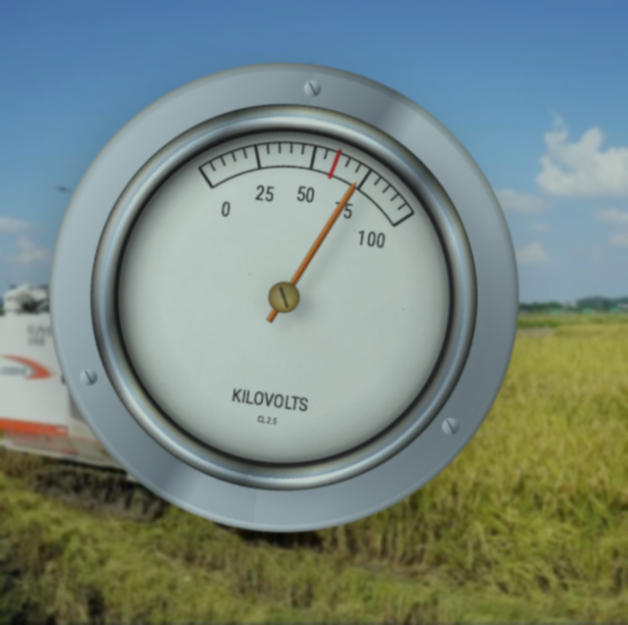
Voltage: 72.5 kV
